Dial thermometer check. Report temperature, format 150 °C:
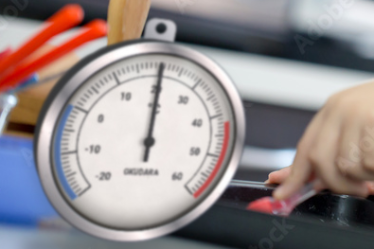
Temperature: 20 °C
